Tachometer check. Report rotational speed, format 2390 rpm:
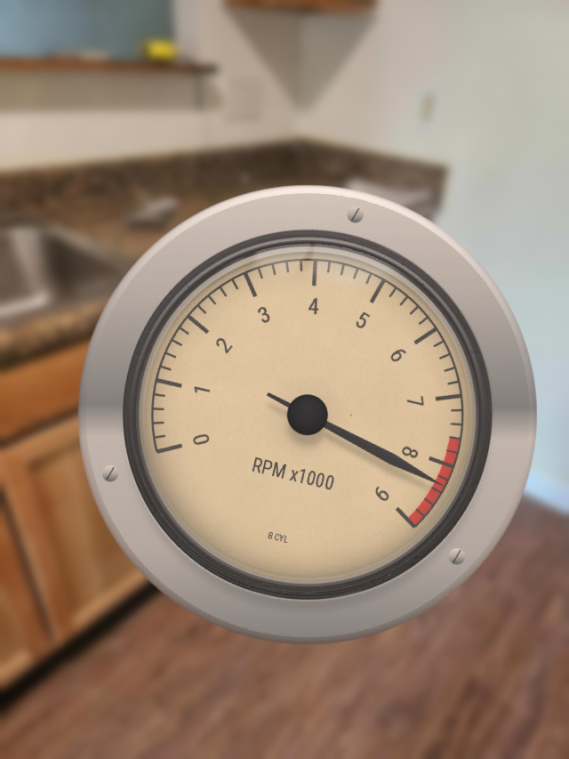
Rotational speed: 8300 rpm
